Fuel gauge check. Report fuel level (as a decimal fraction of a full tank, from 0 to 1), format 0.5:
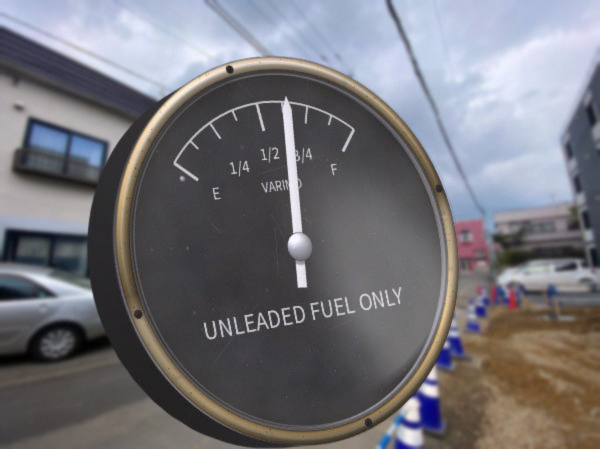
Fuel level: 0.625
